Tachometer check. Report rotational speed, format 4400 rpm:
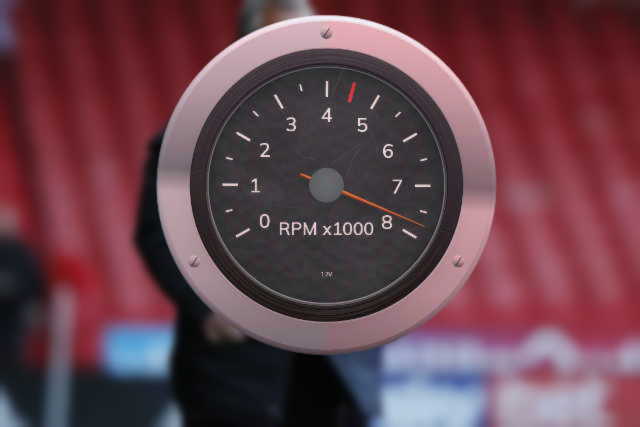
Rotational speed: 7750 rpm
